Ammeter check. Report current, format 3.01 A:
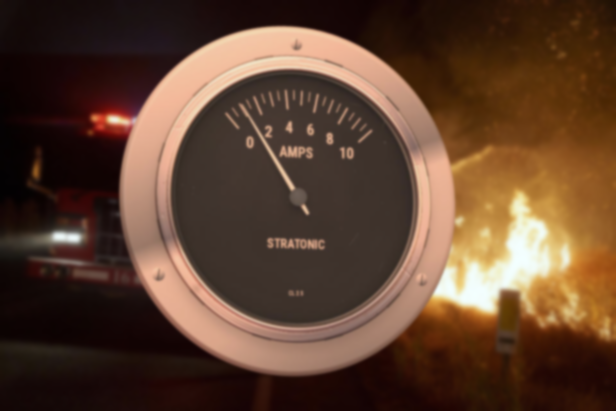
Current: 1 A
